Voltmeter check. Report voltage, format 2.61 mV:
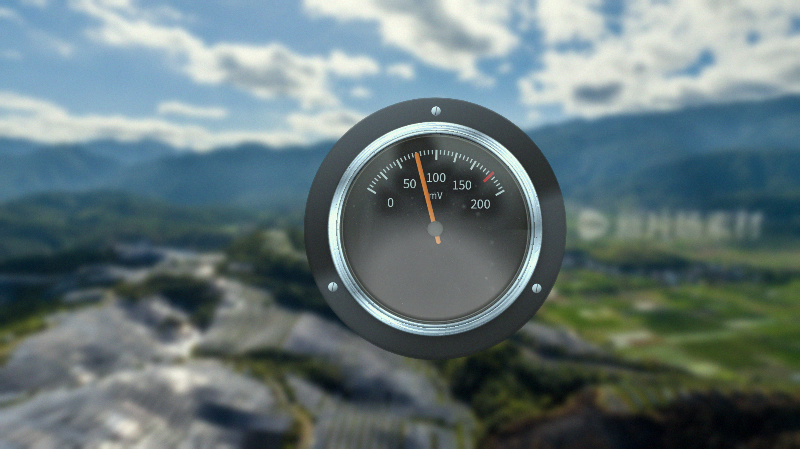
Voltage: 75 mV
